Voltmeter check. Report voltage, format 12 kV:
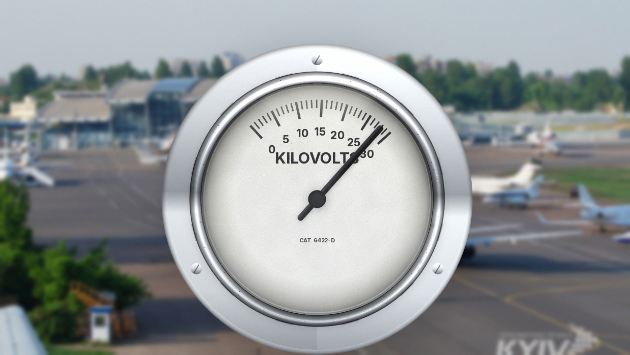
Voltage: 28 kV
